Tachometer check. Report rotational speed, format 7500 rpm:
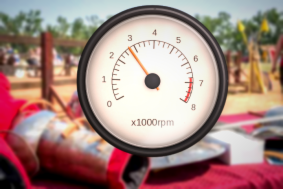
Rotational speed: 2750 rpm
